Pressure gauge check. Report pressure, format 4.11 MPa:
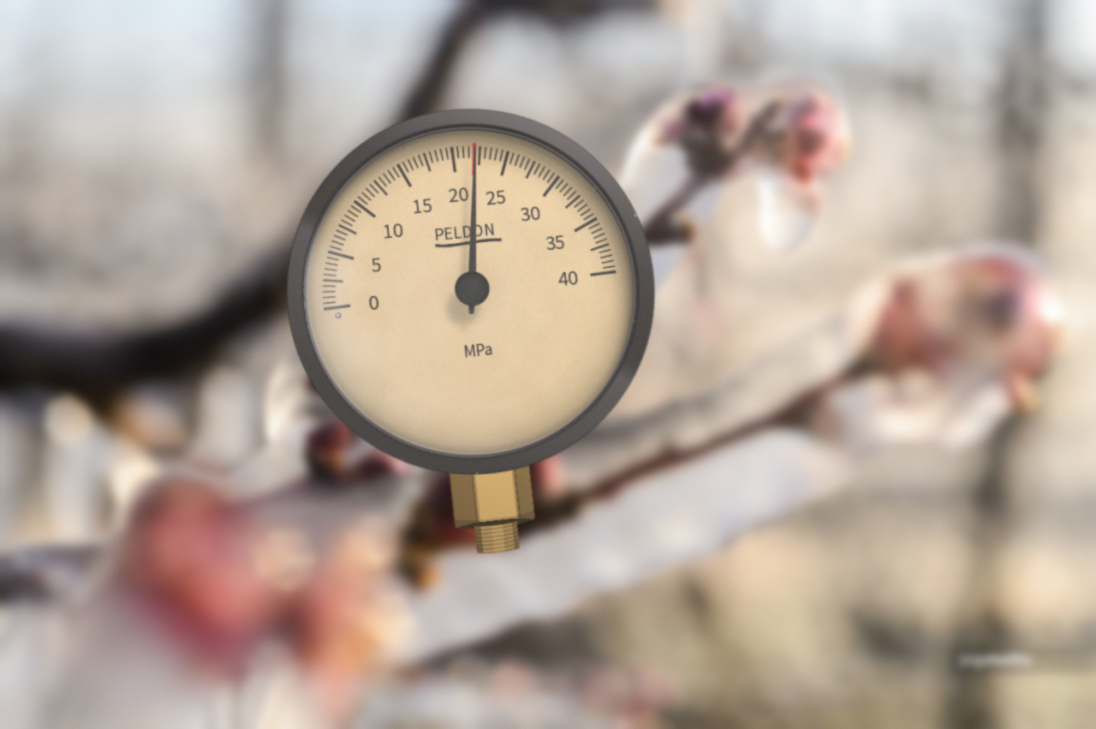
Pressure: 22 MPa
